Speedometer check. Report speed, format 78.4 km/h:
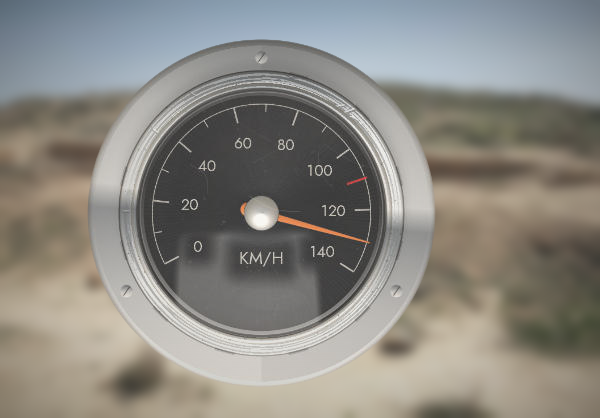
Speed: 130 km/h
